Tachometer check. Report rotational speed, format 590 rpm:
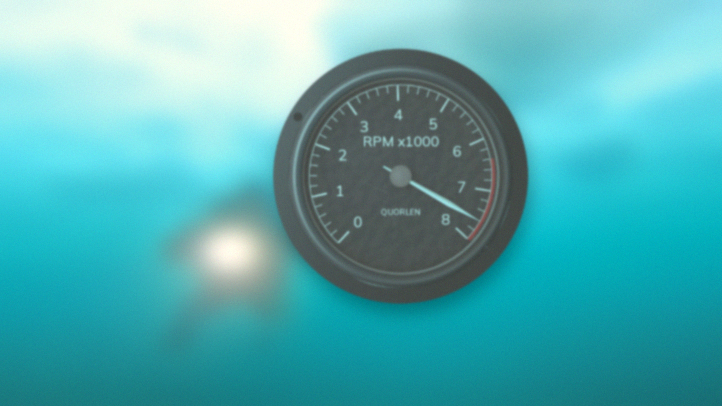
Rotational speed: 7600 rpm
